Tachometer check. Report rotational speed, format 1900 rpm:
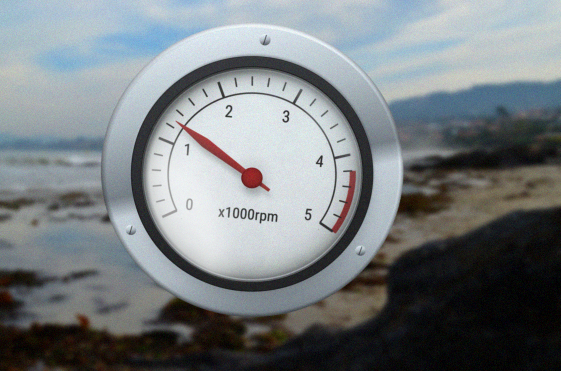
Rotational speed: 1300 rpm
